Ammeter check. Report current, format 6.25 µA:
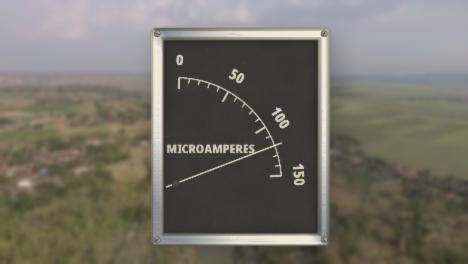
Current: 120 µA
